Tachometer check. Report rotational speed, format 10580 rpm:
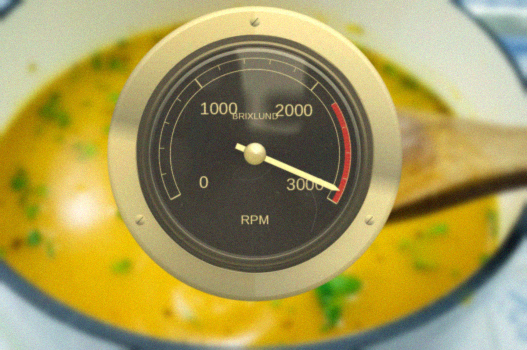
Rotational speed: 2900 rpm
